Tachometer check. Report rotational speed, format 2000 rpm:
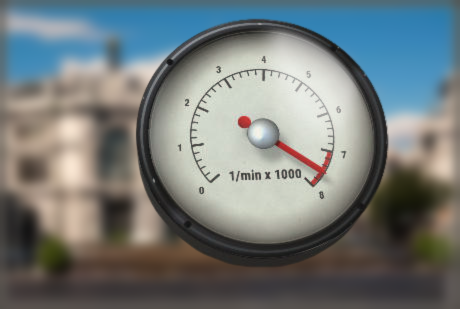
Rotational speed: 7600 rpm
